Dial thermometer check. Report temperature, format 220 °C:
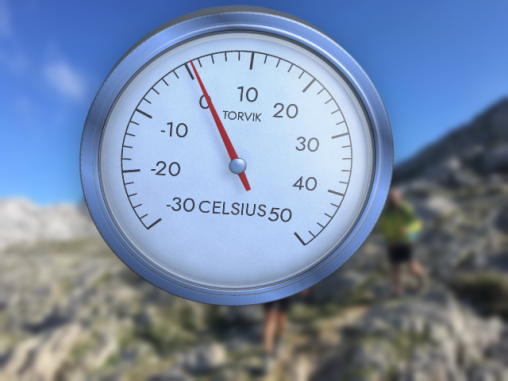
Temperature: 1 °C
